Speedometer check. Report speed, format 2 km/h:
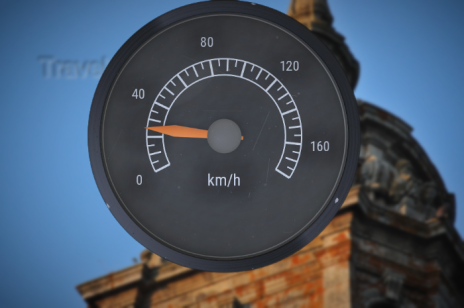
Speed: 25 km/h
